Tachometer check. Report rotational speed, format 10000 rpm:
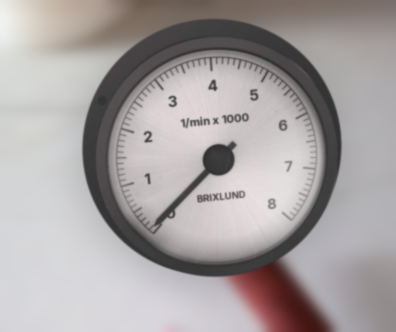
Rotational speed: 100 rpm
